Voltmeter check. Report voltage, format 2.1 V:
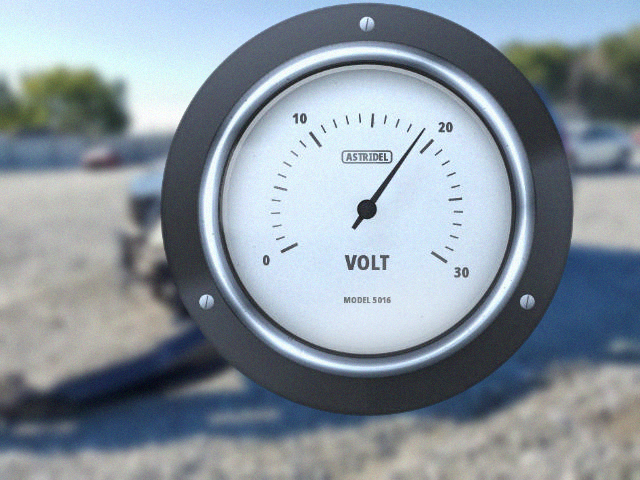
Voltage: 19 V
